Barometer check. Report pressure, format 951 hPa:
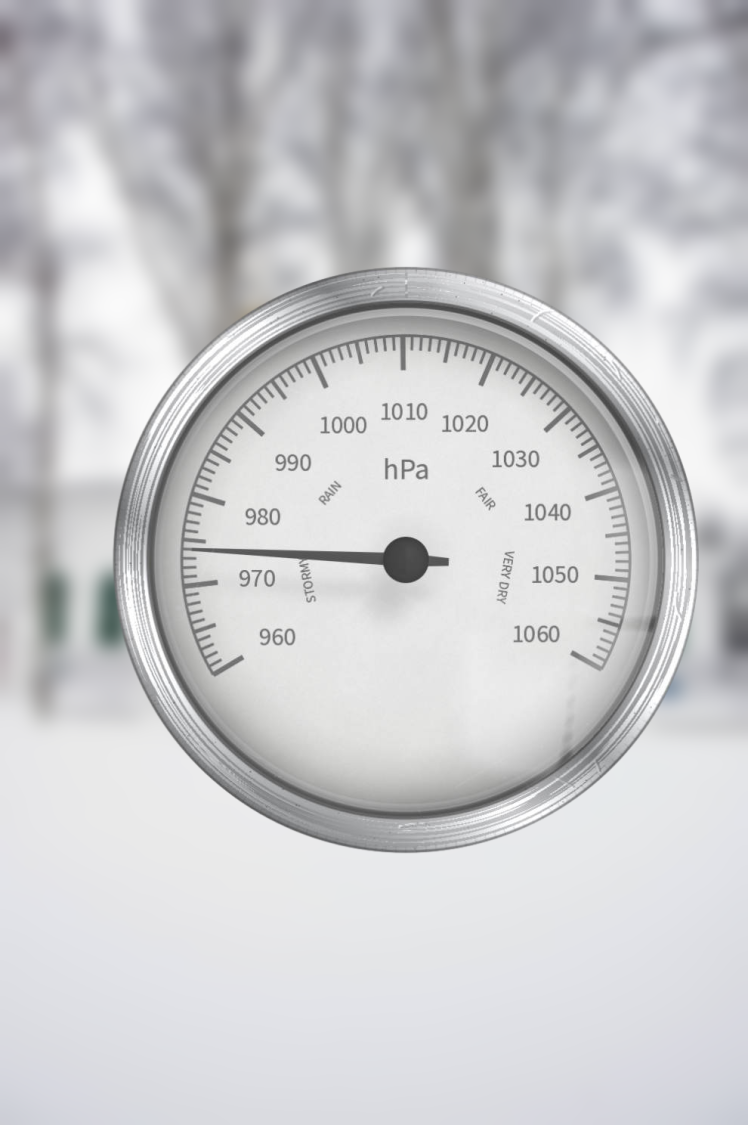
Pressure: 974 hPa
